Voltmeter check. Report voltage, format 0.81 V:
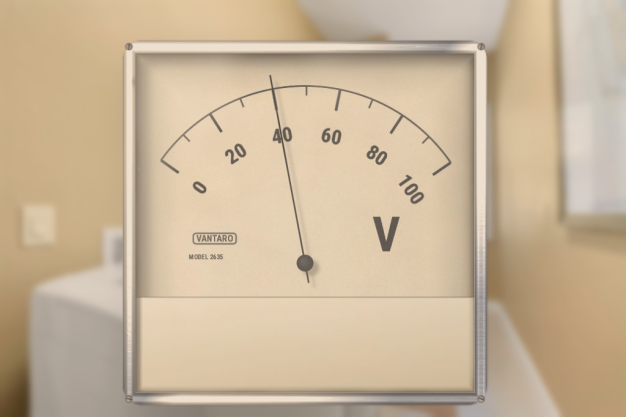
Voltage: 40 V
